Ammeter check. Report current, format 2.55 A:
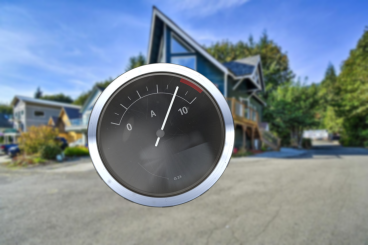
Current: 8 A
